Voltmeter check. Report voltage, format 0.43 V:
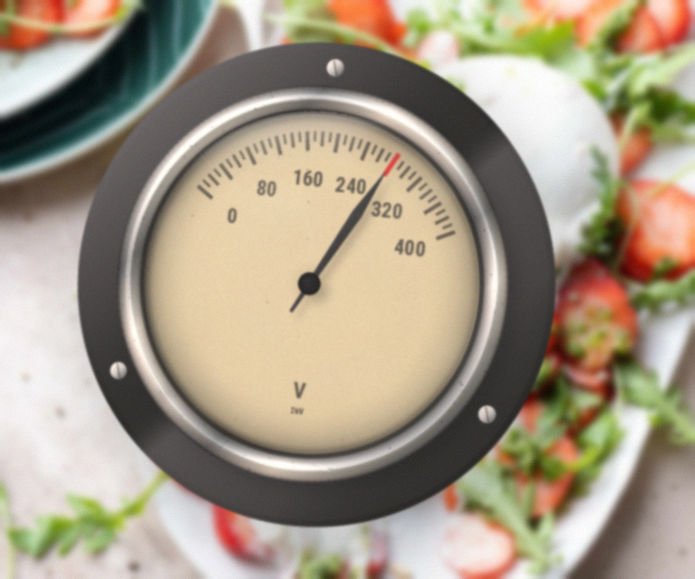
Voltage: 280 V
